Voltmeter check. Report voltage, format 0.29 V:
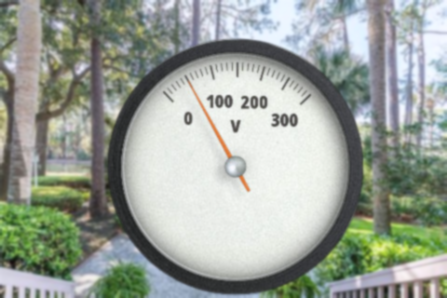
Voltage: 50 V
